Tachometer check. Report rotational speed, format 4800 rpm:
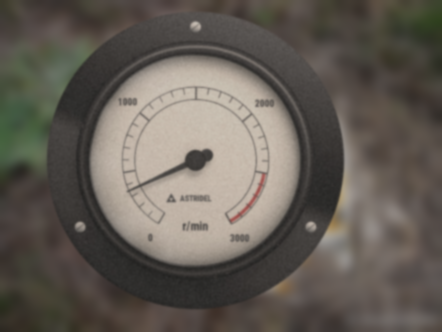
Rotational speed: 350 rpm
